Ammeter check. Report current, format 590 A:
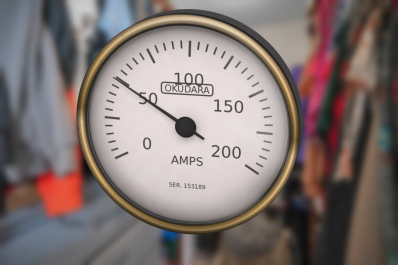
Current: 50 A
